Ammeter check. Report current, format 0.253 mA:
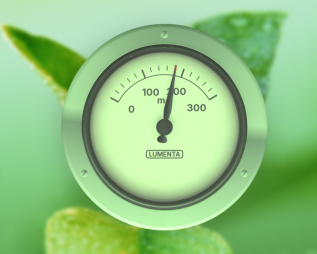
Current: 180 mA
